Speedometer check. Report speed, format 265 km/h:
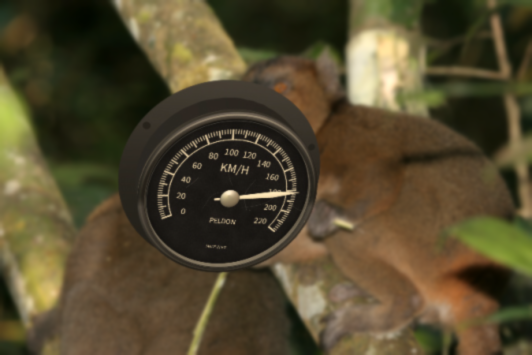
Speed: 180 km/h
